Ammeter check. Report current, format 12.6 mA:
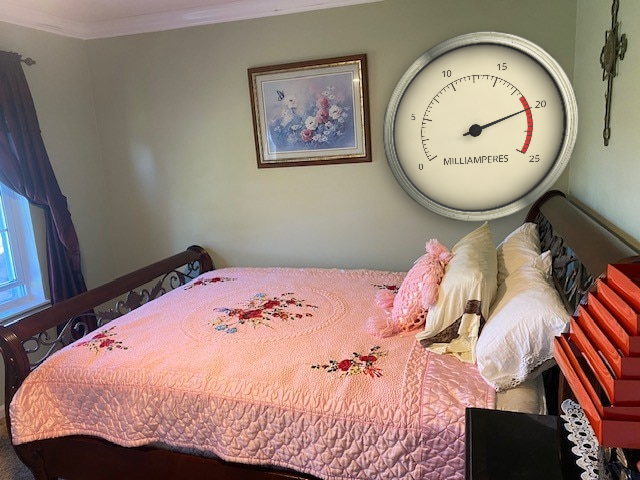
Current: 20 mA
